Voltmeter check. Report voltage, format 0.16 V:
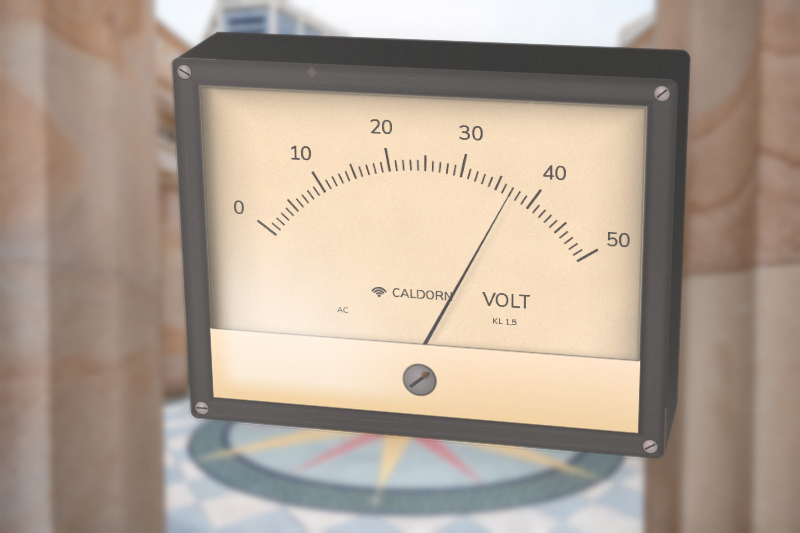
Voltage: 37 V
